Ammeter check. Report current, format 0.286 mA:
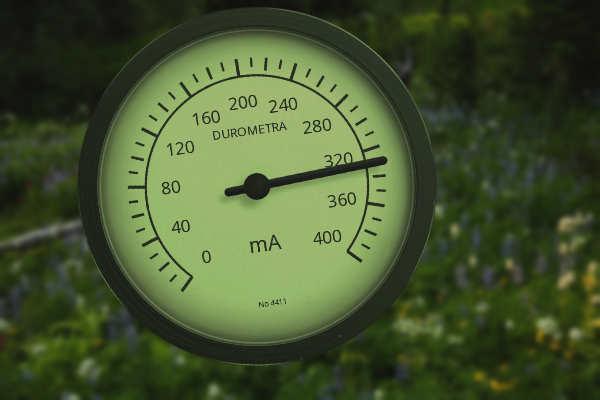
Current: 330 mA
